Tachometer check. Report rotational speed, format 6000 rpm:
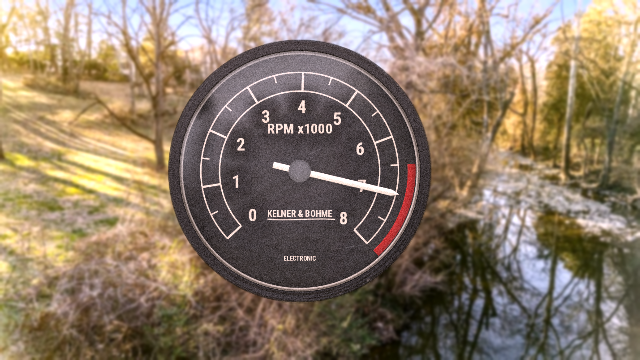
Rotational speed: 7000 rpm
